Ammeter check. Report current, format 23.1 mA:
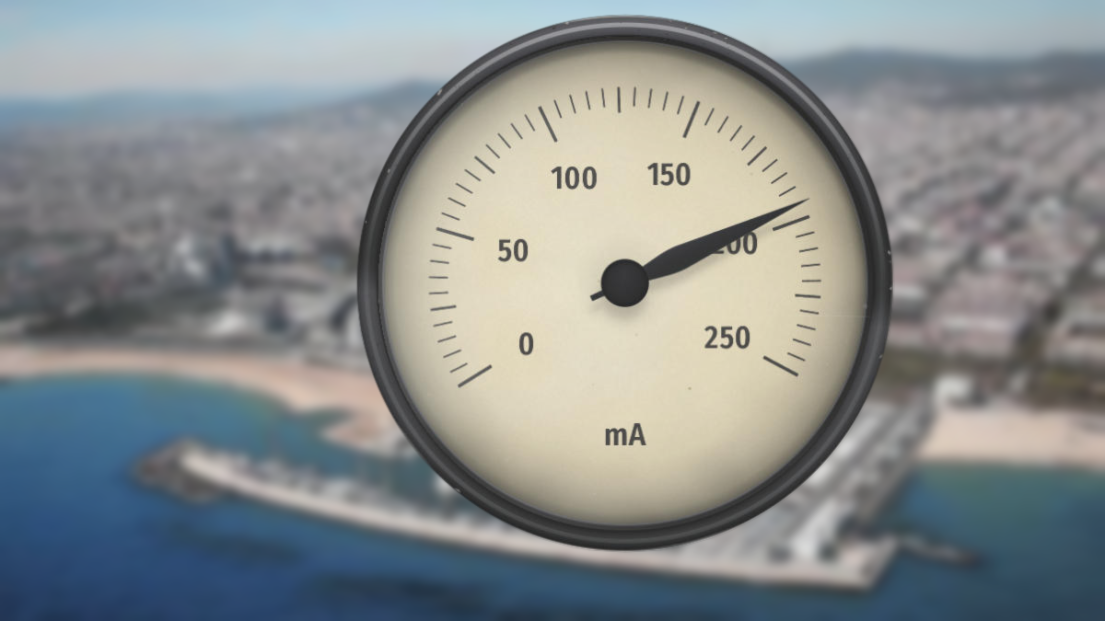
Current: 195 mA
